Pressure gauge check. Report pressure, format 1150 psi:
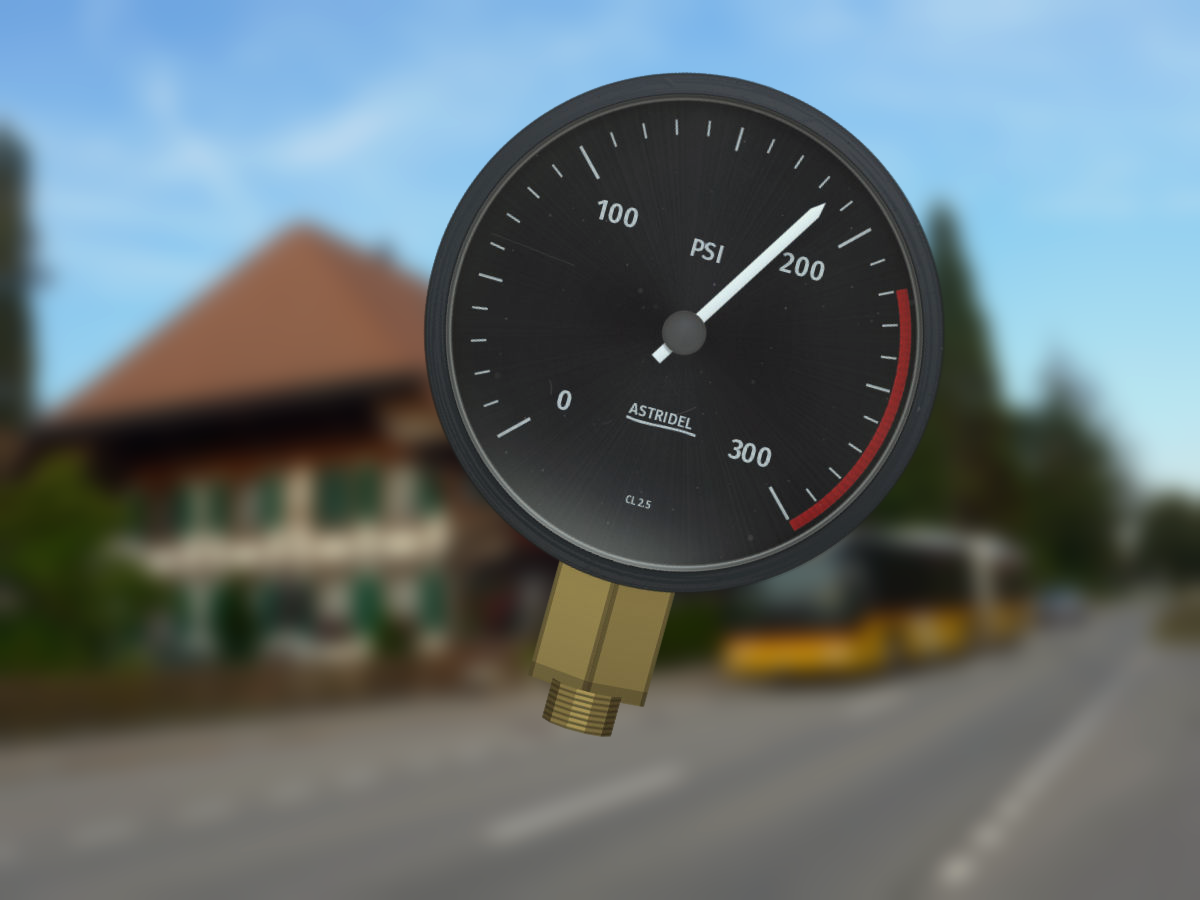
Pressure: 185 psi
